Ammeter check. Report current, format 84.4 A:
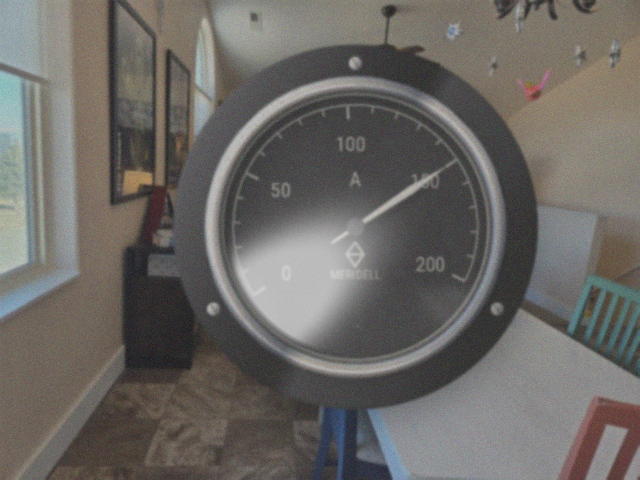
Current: 150 A
